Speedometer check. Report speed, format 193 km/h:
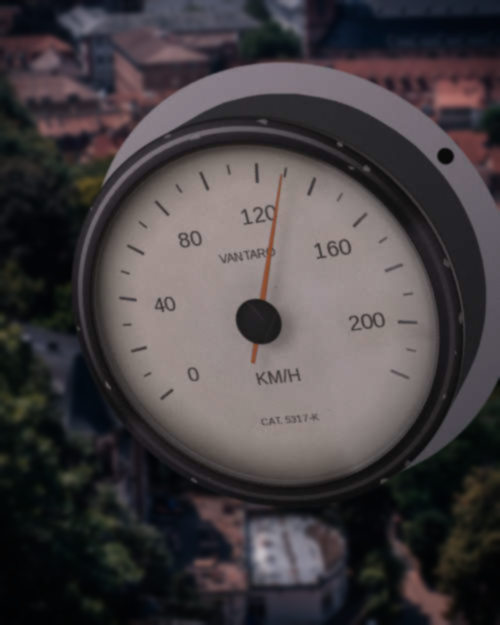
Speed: 130 km/h
